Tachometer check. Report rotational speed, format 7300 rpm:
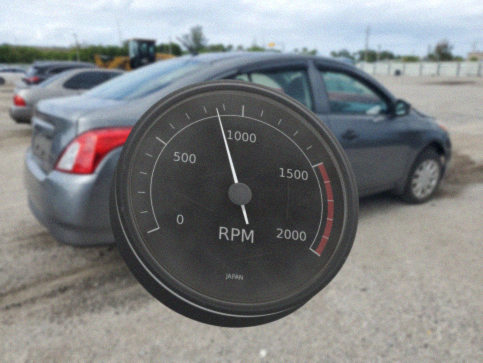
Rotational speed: 850 rpm
